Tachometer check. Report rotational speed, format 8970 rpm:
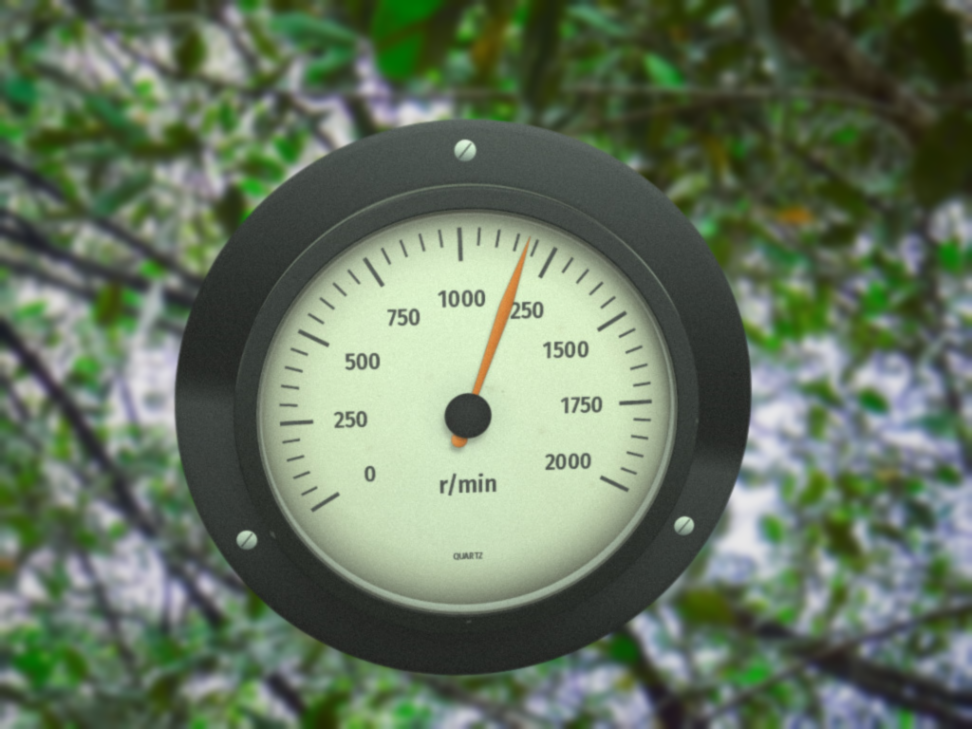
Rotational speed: 1175 rpm
